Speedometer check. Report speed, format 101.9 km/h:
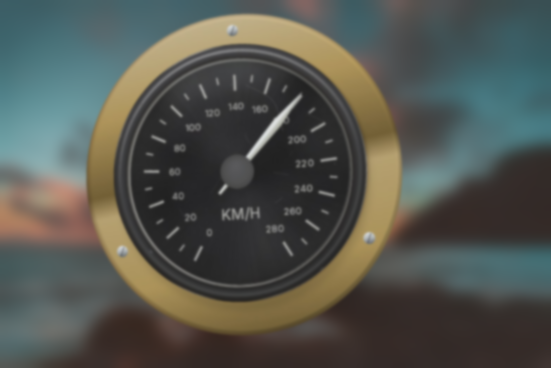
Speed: 180 km/h
